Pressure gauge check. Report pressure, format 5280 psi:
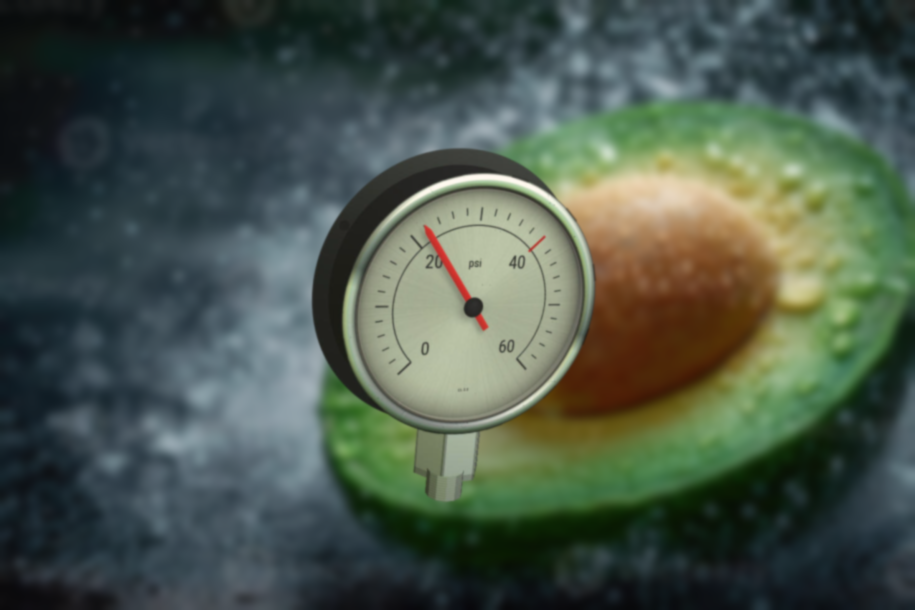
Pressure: 22 psi
